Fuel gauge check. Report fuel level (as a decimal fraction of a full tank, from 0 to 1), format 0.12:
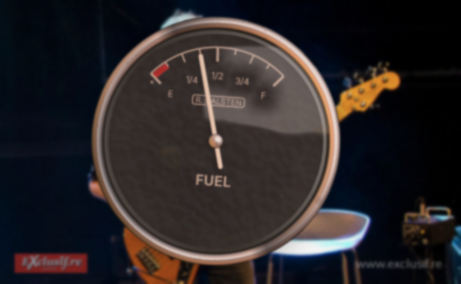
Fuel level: 0.375
